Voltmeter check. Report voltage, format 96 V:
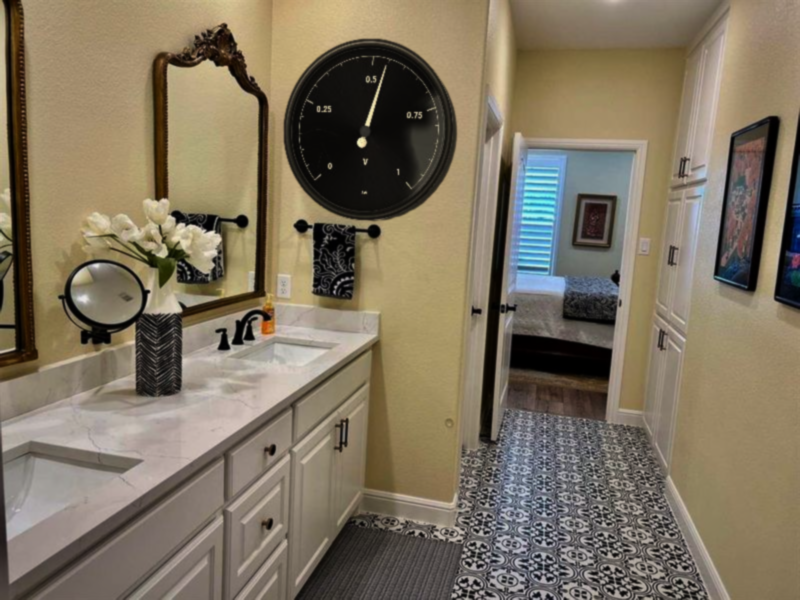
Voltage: 0.55 V
